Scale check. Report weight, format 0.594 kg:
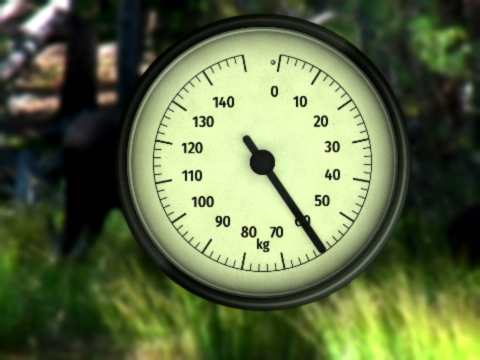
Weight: 60 kg
